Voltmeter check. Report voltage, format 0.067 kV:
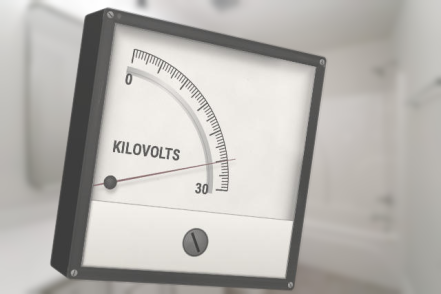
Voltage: 25 kV
